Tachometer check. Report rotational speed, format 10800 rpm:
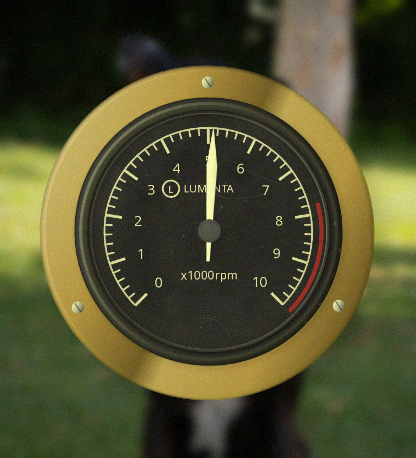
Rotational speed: 5100 rpm
